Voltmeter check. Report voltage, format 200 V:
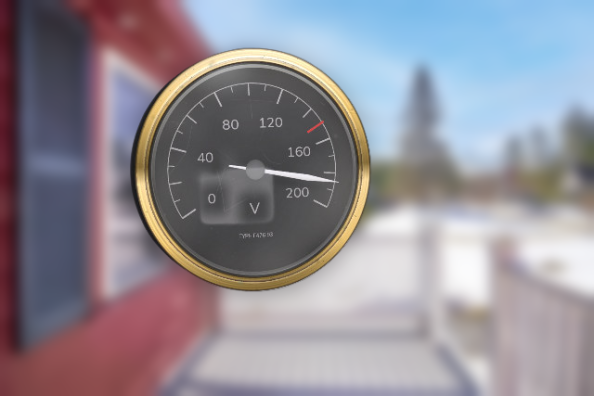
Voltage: 185 V
